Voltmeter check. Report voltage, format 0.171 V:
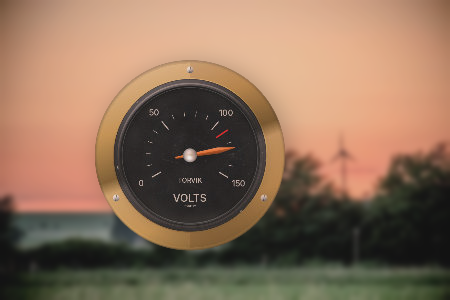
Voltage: 125 V
